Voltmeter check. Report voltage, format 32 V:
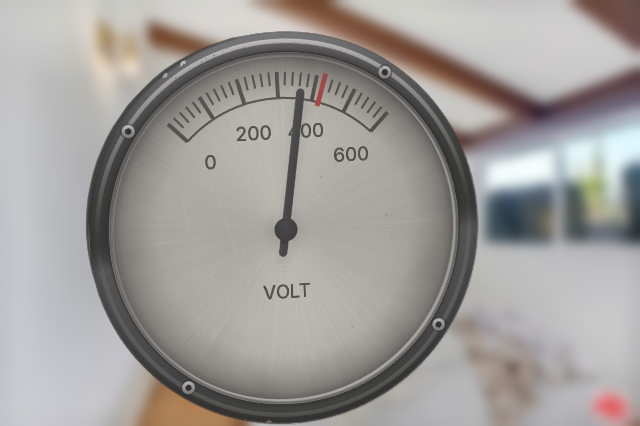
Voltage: 360 V
